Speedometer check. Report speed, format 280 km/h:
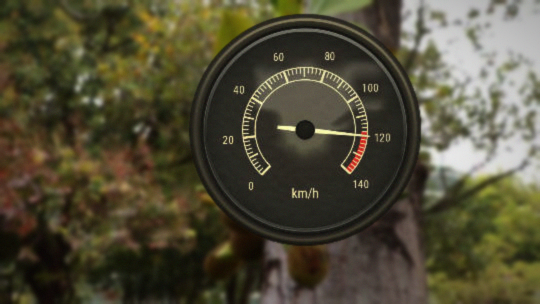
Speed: 120 km/h
